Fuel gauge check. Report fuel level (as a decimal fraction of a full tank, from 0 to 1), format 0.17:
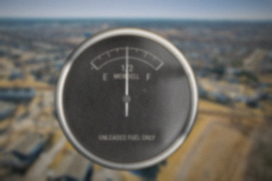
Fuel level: 0.5
